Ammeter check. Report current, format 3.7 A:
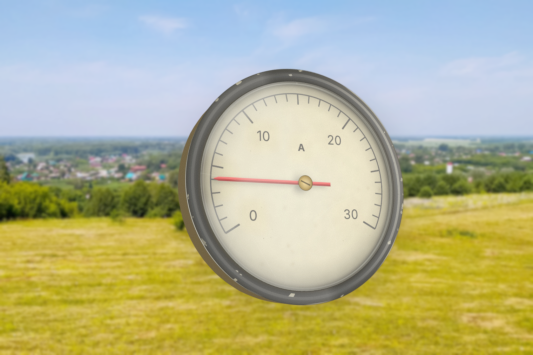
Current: 4 A
